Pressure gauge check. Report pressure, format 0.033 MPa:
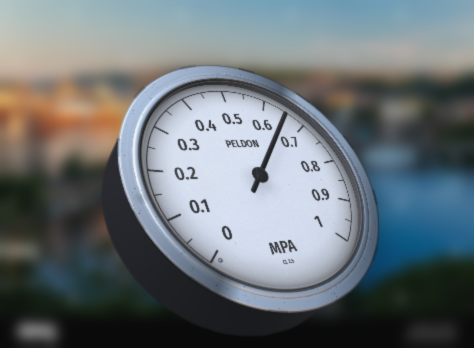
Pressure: 0.65 MPa
